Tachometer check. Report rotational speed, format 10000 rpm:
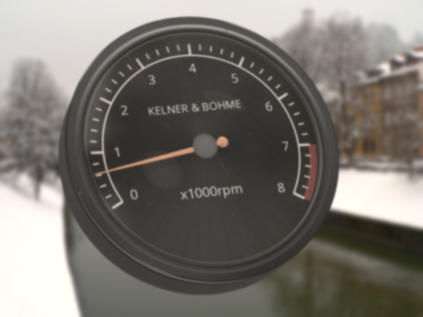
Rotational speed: 600 rpm
